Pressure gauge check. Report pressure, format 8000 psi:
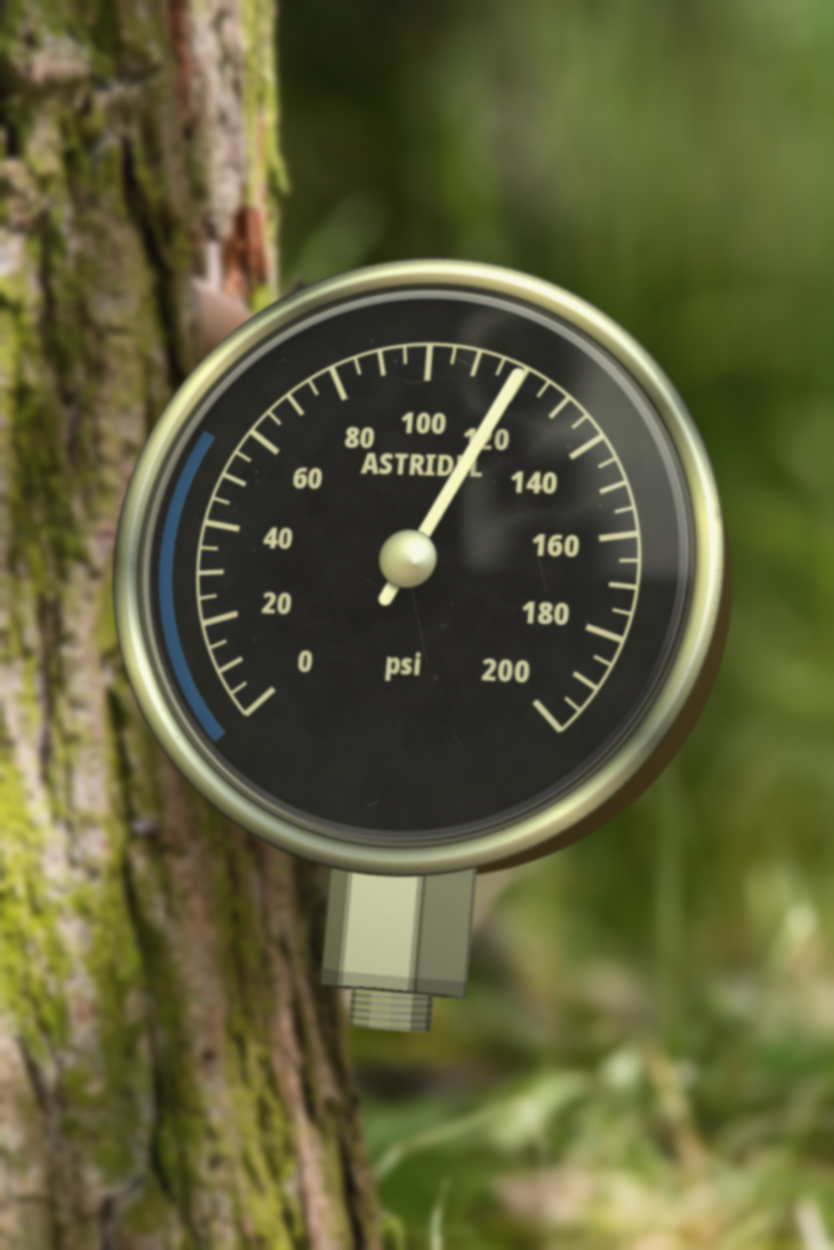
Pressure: 120 psi
